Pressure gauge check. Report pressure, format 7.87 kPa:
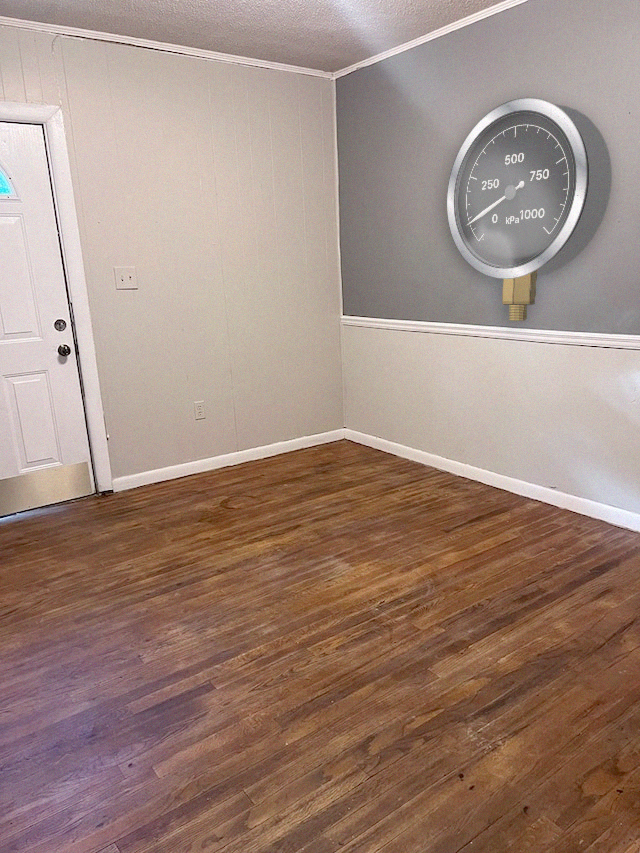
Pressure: 75 kPa
